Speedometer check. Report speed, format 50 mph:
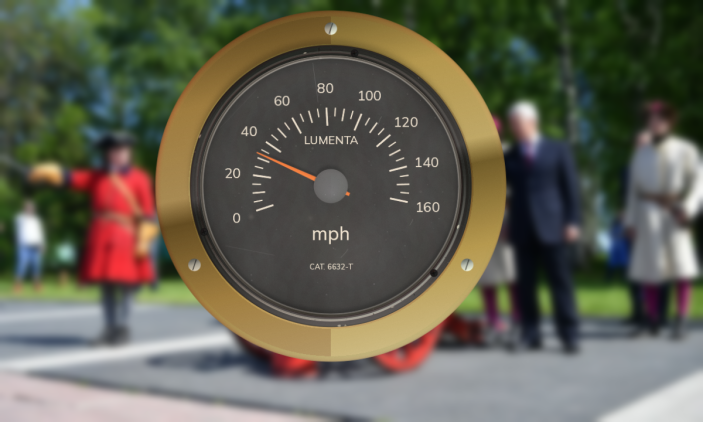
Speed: 32.5 mph
